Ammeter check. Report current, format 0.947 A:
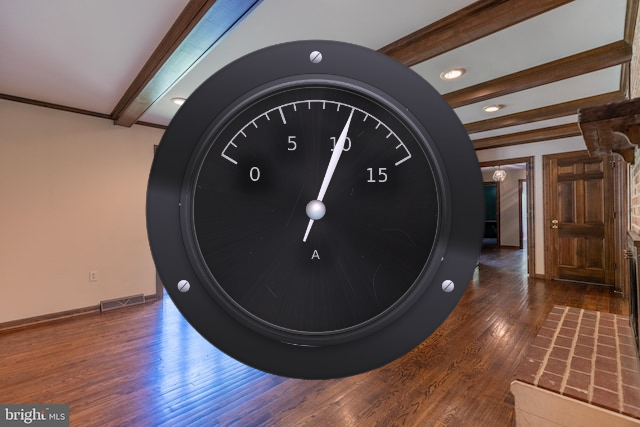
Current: 10 A
